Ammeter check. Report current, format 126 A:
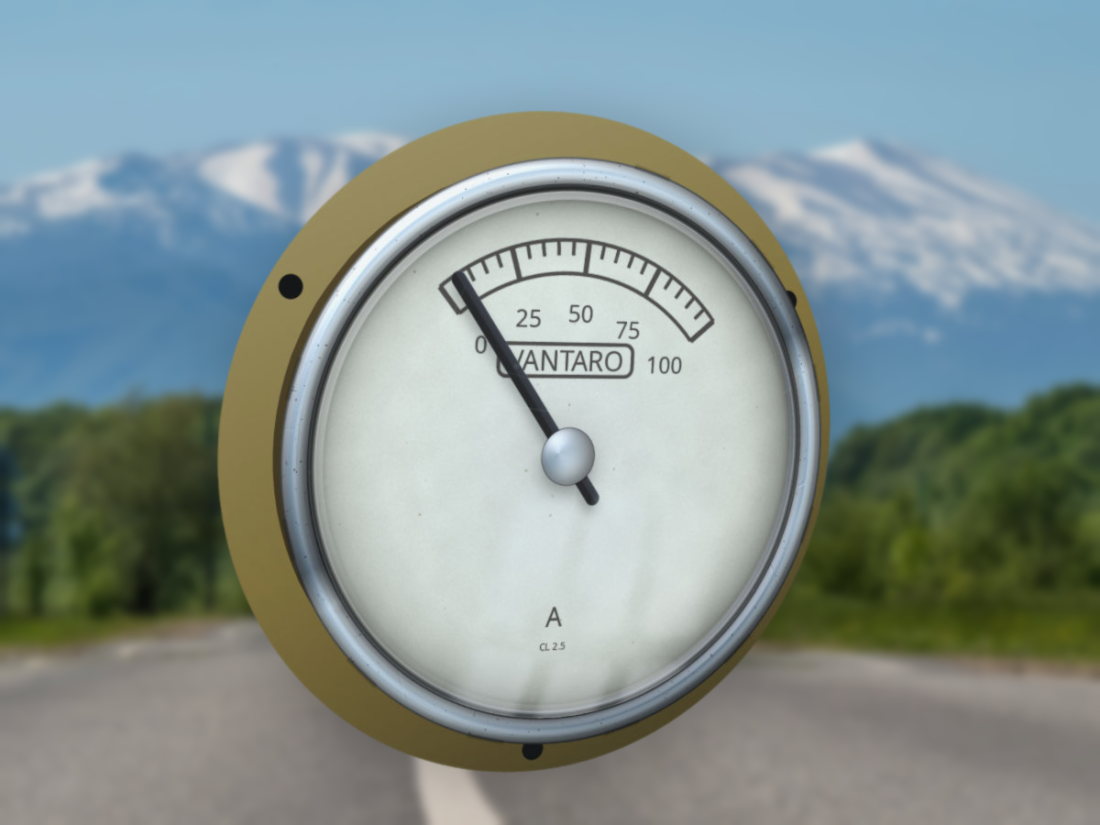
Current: 5 A
